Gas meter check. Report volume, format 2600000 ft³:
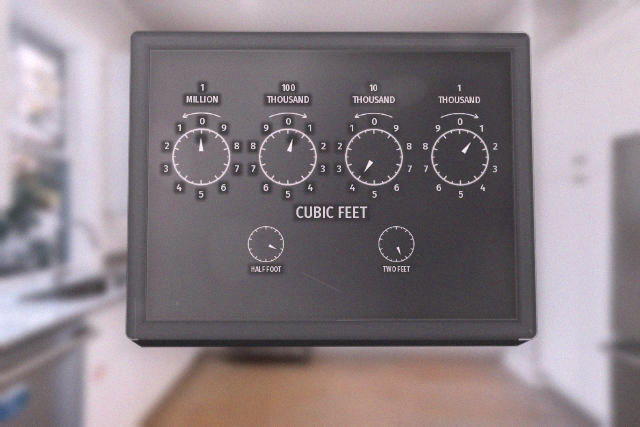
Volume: 4100 ft³
